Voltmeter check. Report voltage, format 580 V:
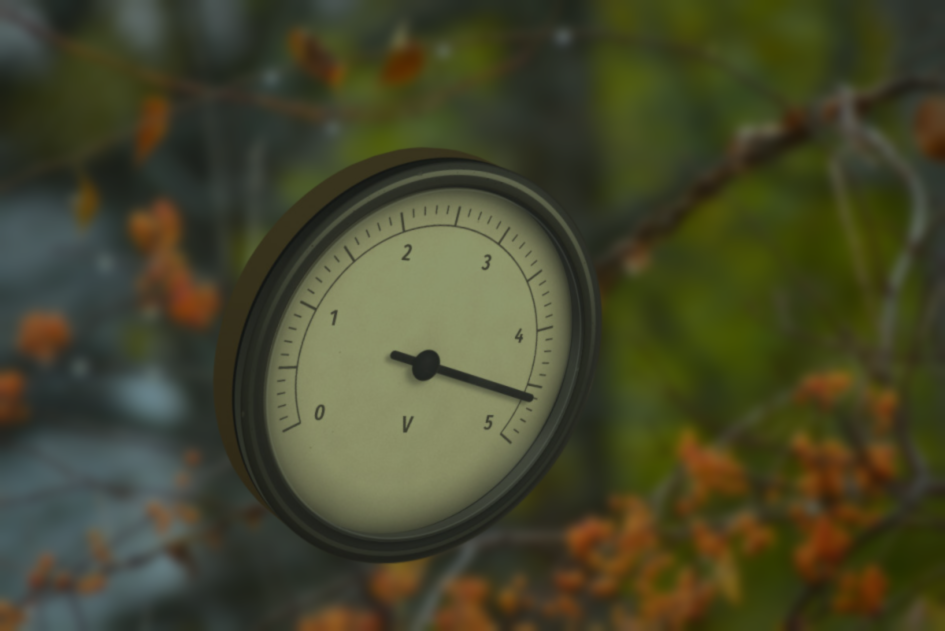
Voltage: 4.6 V
